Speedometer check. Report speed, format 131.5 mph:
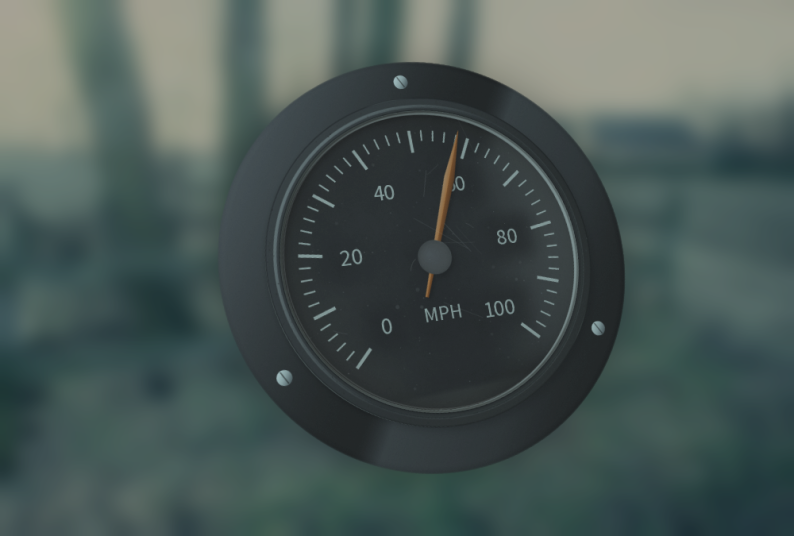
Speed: 58 mph
